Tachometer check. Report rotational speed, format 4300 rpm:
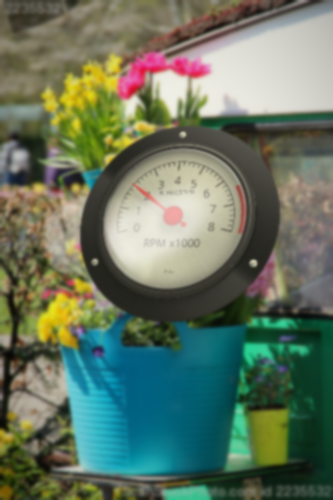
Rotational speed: 2000 rpm
